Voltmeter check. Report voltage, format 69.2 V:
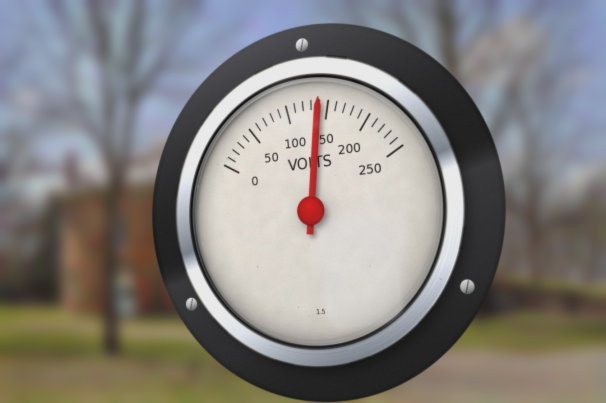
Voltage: 140 V
